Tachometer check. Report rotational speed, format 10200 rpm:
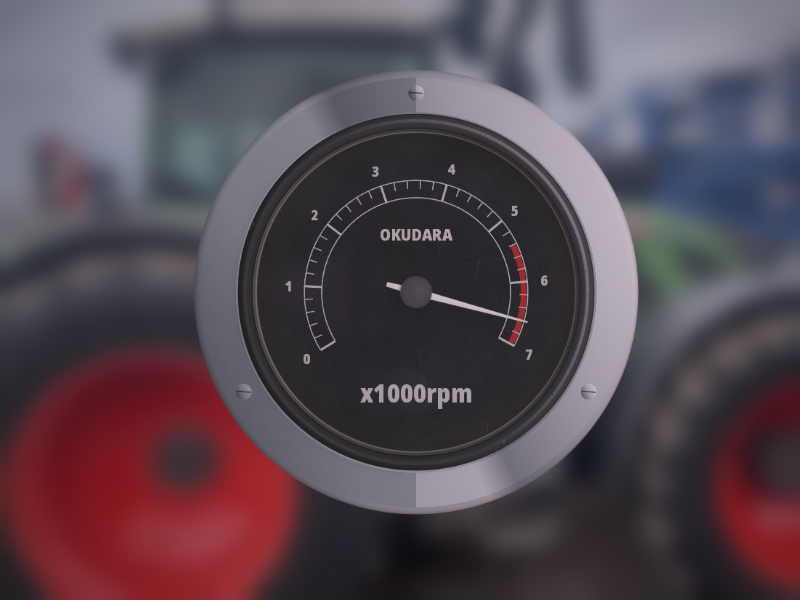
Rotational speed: 6600 rpm
